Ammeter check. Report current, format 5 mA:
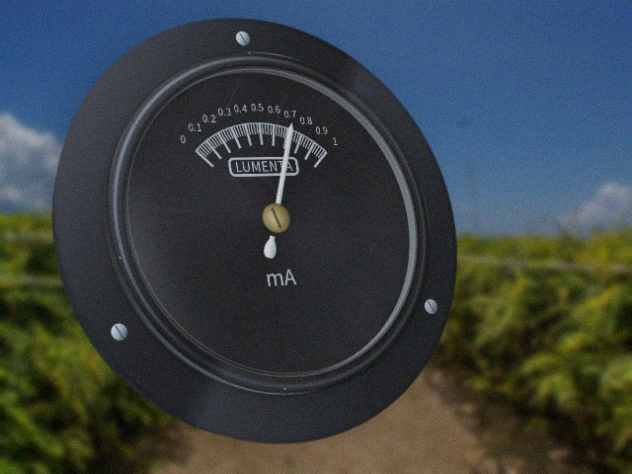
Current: 0.7 mA
